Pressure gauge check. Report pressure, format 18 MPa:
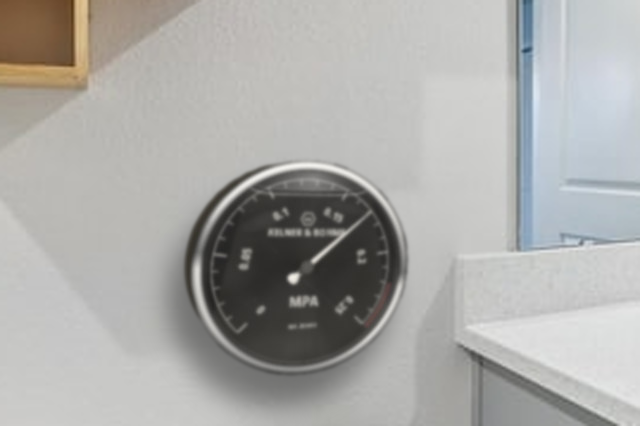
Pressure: 0.17 MPa
